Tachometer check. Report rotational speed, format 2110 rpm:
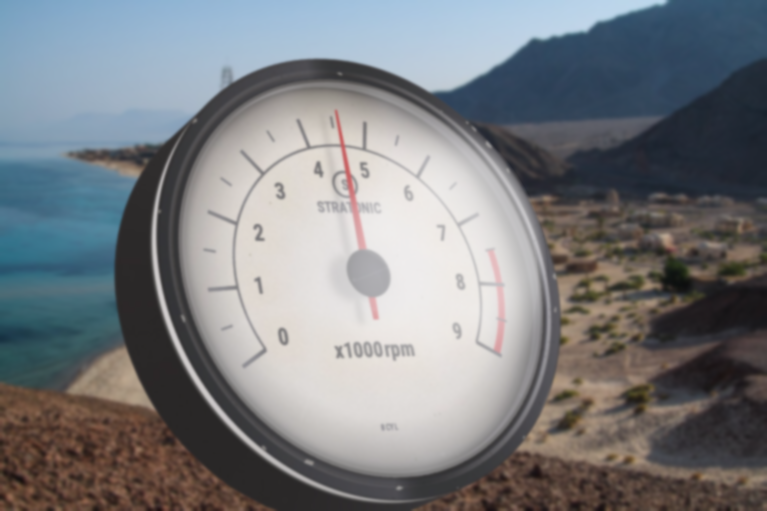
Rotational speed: 4500 rpm
